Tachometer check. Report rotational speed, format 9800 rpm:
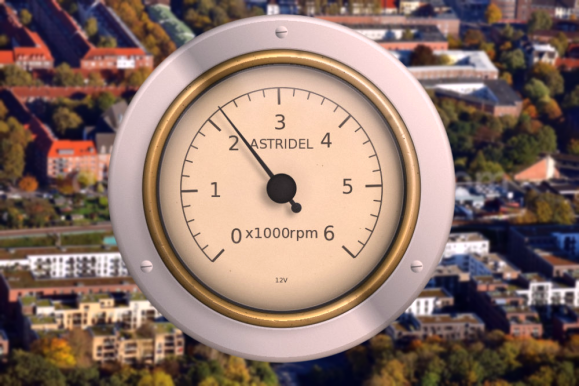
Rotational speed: 2200 rpm
